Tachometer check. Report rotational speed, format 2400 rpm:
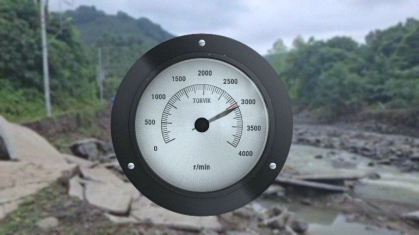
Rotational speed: 3000 rpm
